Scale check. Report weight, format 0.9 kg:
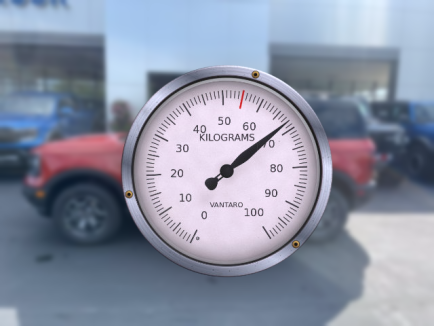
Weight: 68 kg
